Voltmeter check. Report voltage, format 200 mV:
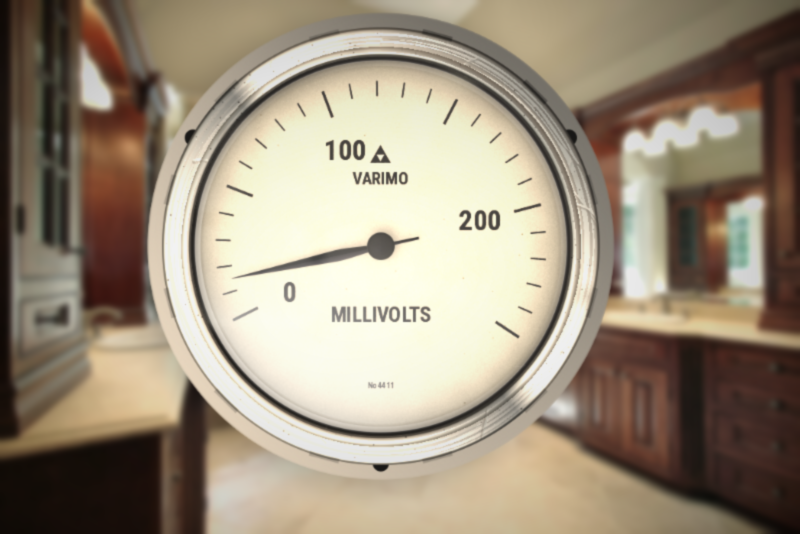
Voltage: 15 mV
